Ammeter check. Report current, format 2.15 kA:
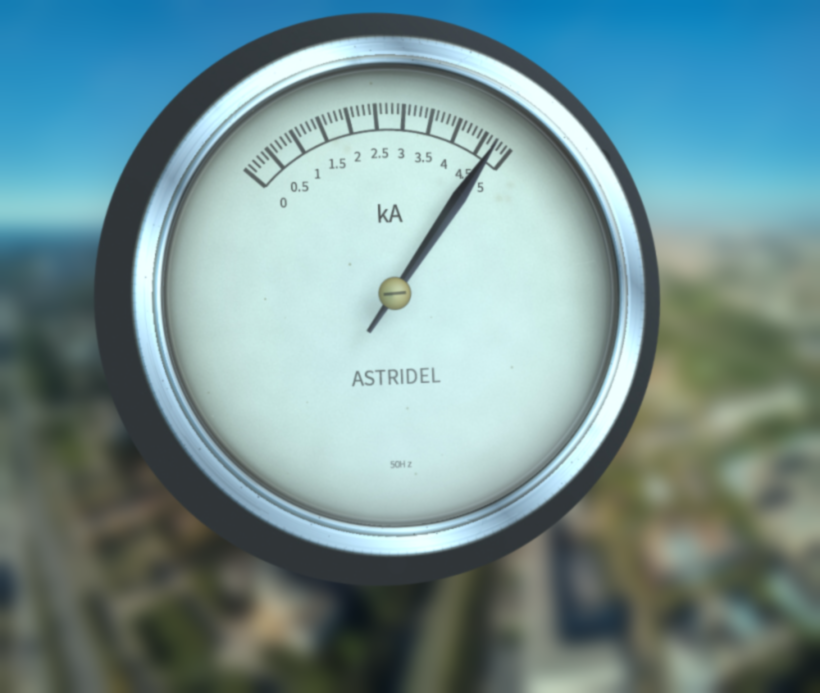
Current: 4.7 kA
